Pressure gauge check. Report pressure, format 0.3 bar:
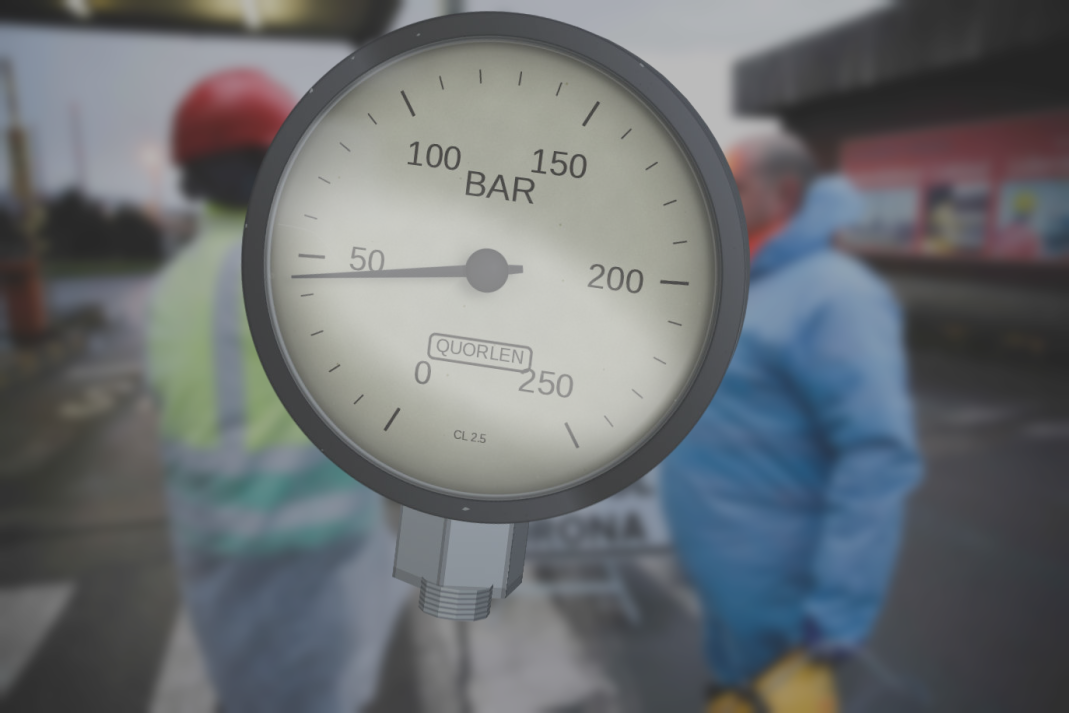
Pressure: 45 bar
